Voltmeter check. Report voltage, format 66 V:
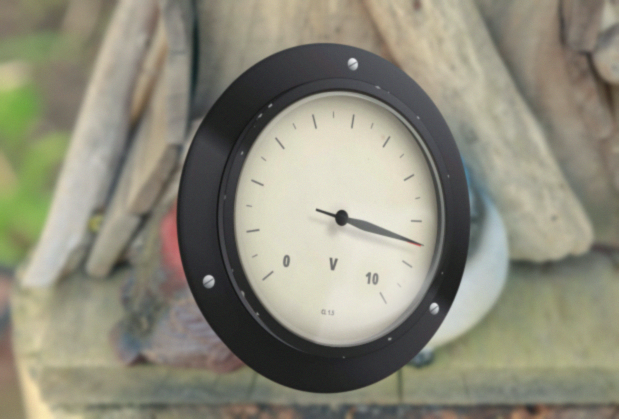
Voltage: 8.5 V
